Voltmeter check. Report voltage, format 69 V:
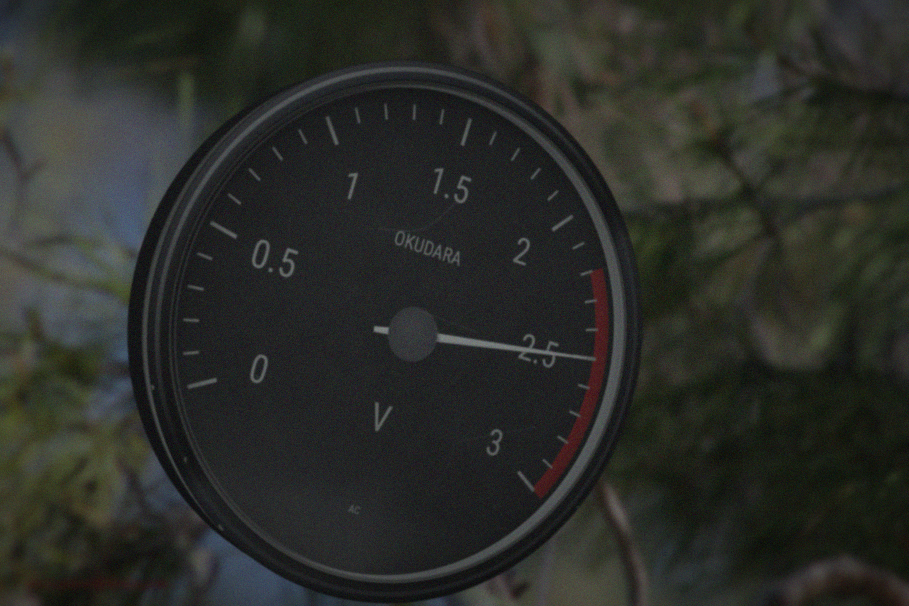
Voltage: 2.5 V
